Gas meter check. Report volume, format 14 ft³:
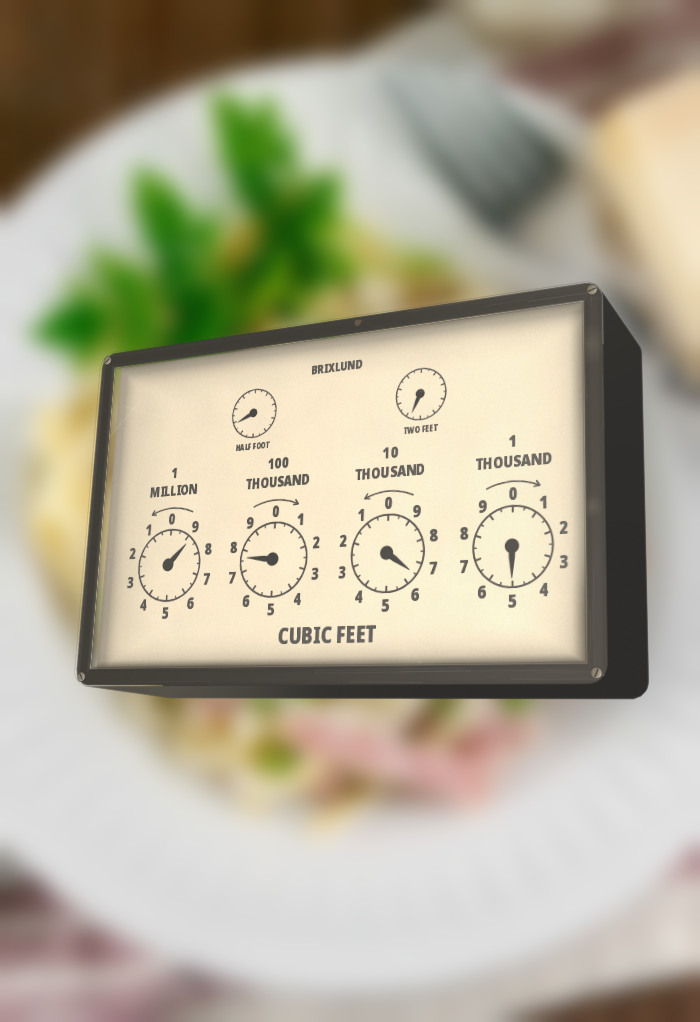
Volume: 876500 ft³
